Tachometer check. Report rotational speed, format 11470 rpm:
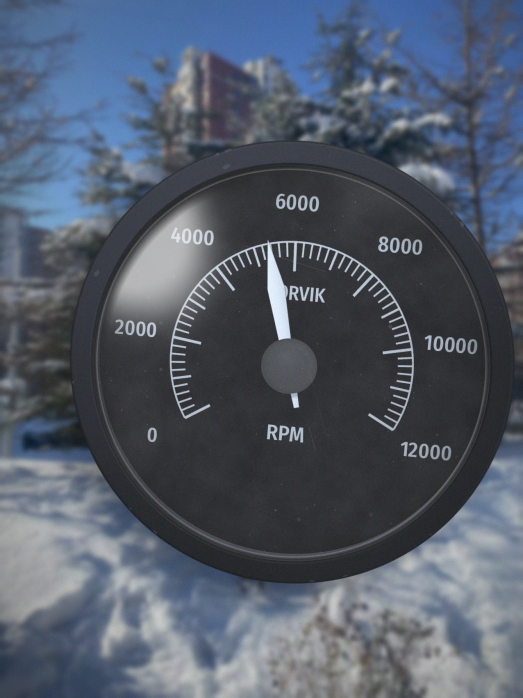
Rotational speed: 5400 rpm
